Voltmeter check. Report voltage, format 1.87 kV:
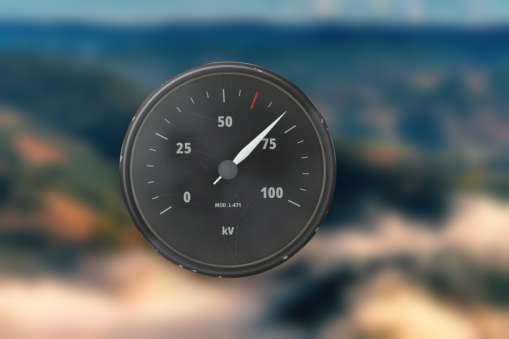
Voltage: 70 kV
